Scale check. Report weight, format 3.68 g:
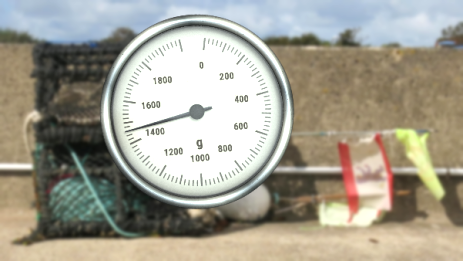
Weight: 1460 g
